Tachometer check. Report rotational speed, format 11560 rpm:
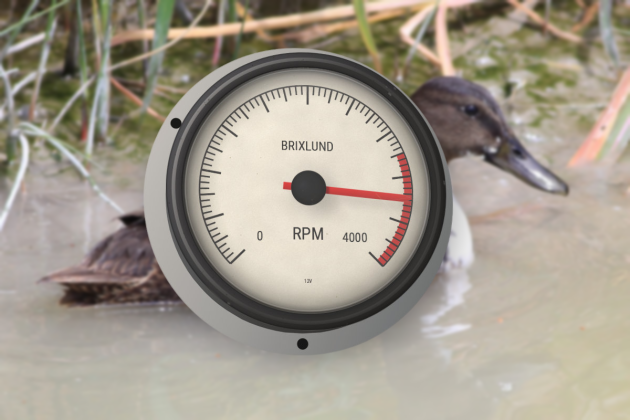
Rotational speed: 3400 rpm
